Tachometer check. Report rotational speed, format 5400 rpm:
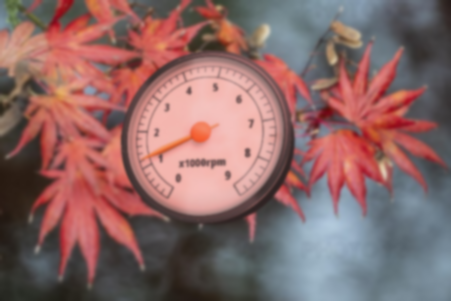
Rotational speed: 1200 rpm
